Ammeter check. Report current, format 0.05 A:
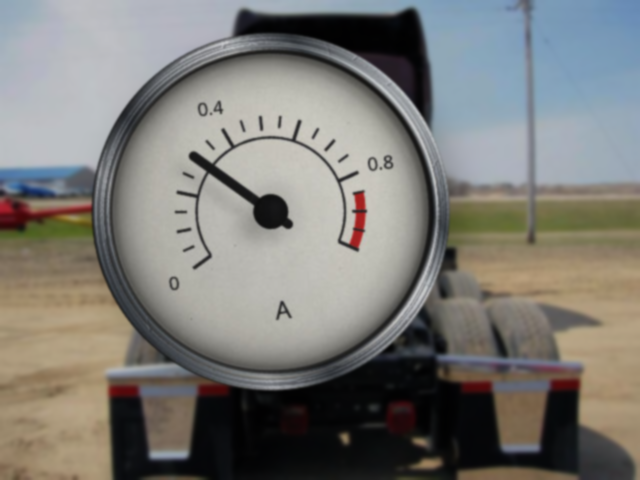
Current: 0.3 A
